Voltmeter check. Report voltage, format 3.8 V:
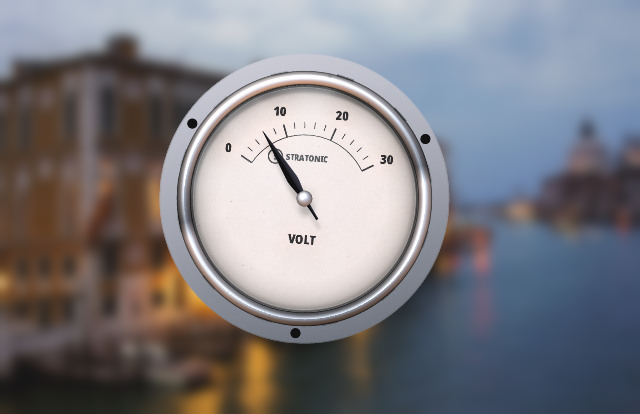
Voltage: 6 V
